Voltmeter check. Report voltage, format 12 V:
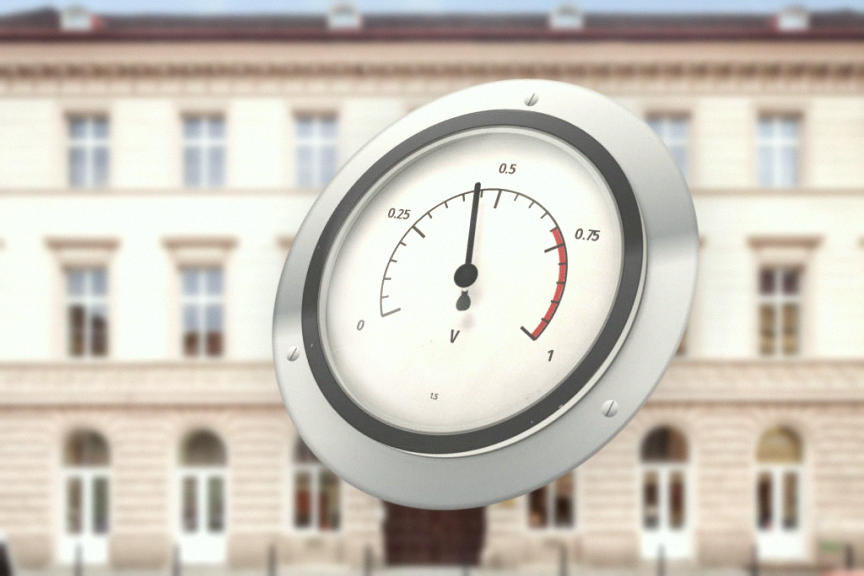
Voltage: 0.45 V
